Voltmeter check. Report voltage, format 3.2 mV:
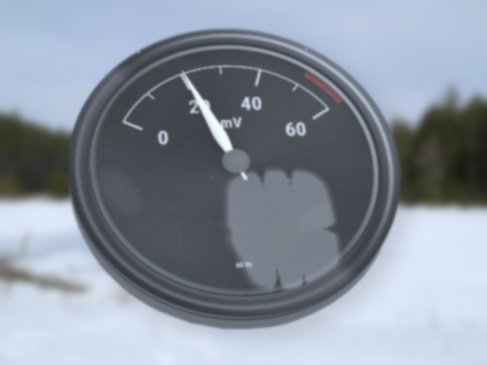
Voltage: 20 mV
